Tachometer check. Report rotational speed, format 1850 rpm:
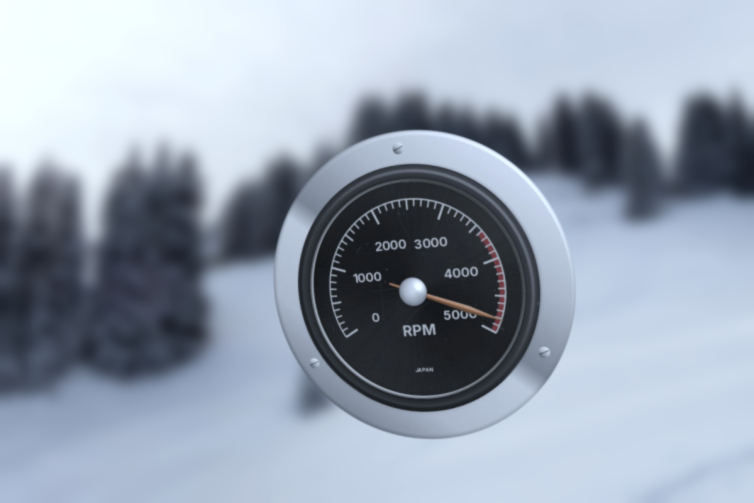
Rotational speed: 4800 rpm
